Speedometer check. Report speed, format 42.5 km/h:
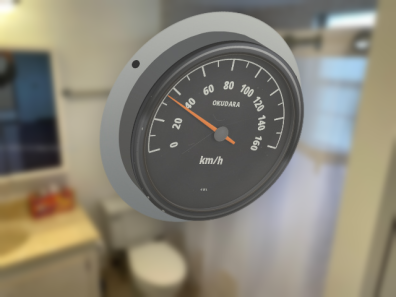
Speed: 35 km/h
